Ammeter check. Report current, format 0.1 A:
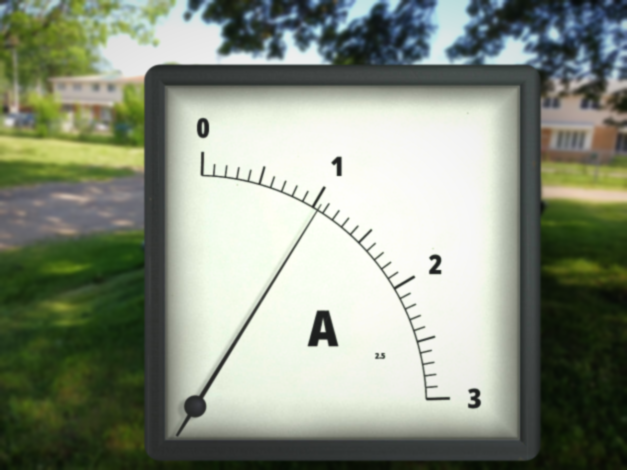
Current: 1.05 A
